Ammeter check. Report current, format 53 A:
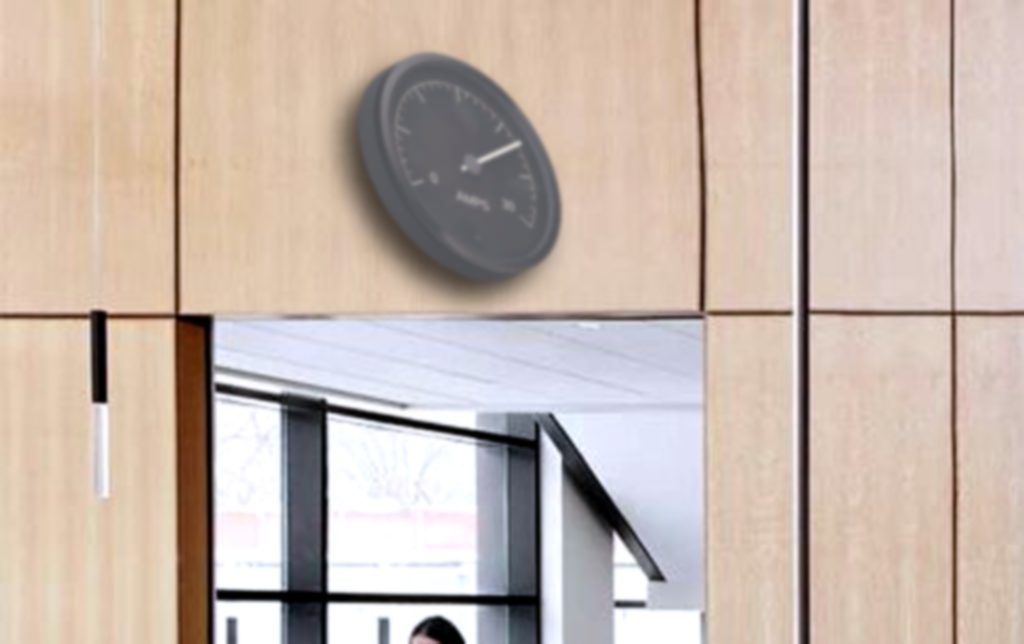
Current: 22 A
